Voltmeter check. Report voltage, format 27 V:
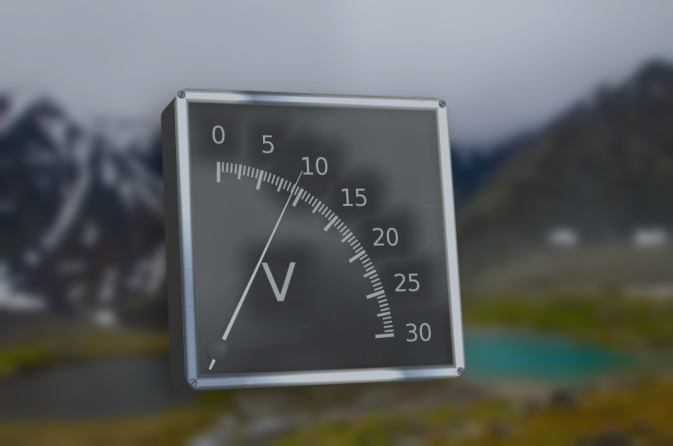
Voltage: 9 V
